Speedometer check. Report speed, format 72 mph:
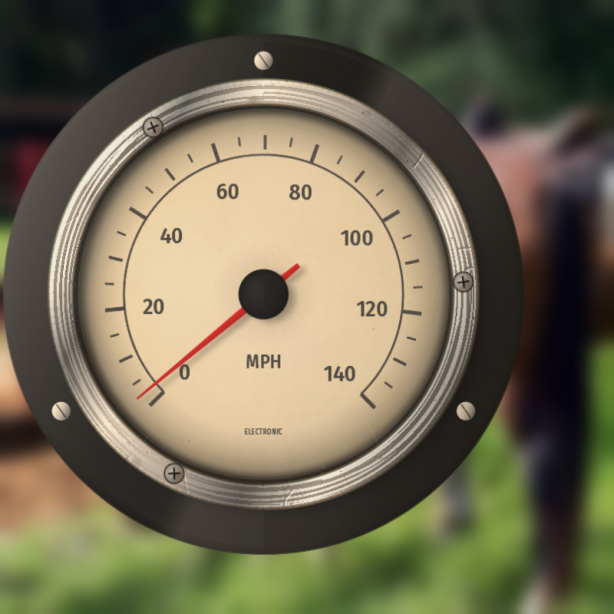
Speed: 2.5 mph
